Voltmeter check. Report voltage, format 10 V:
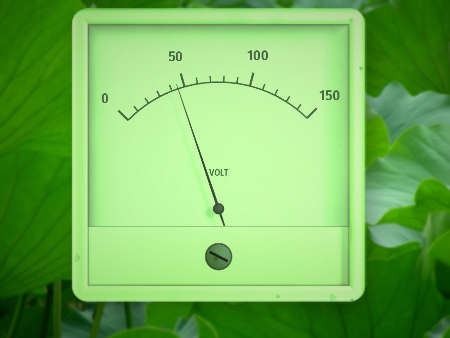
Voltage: 45 V
